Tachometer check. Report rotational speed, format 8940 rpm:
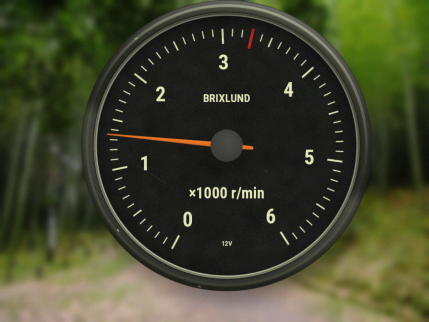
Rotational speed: 1350 rpm
